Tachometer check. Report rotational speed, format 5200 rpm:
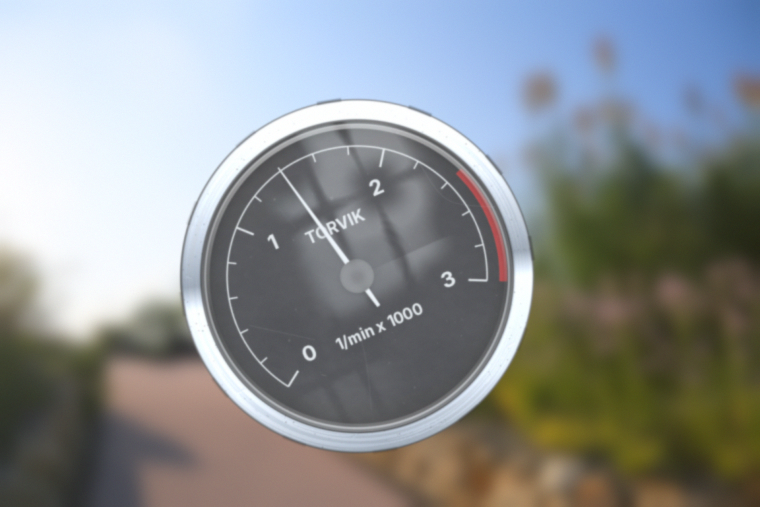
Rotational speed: 1400 rpm
